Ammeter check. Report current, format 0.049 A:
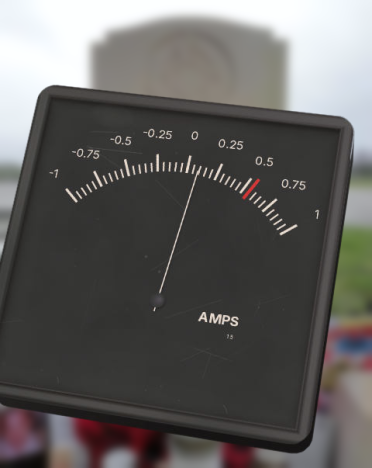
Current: 0.1 A
